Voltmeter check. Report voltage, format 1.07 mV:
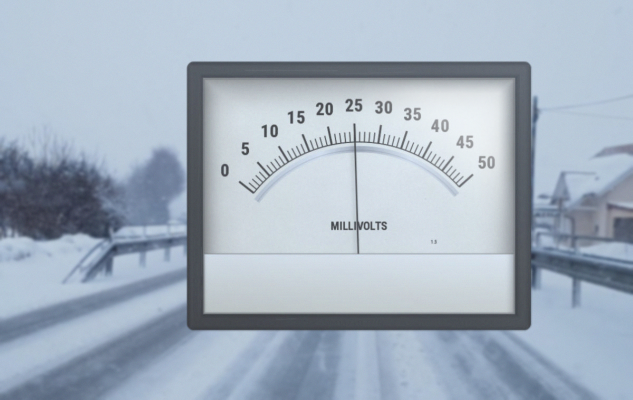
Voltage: 25 mV
